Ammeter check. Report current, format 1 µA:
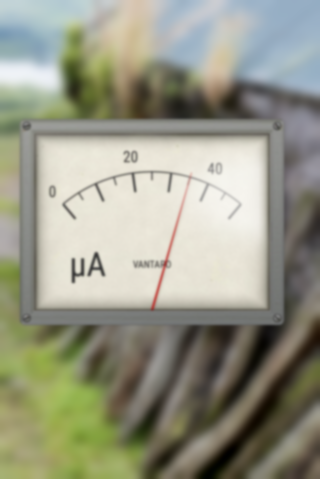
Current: 35 µA
